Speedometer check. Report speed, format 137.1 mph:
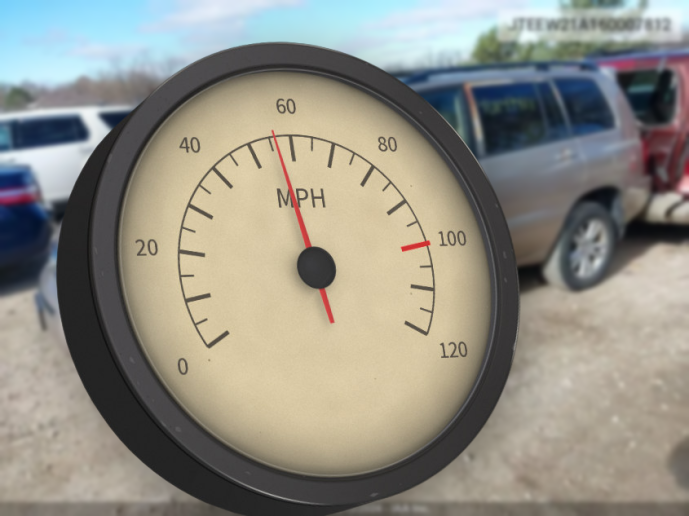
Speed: 55 mph
